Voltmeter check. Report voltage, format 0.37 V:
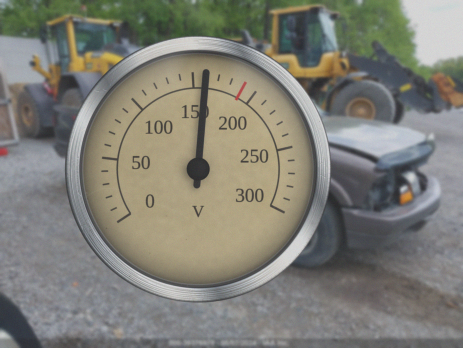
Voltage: 160 V
